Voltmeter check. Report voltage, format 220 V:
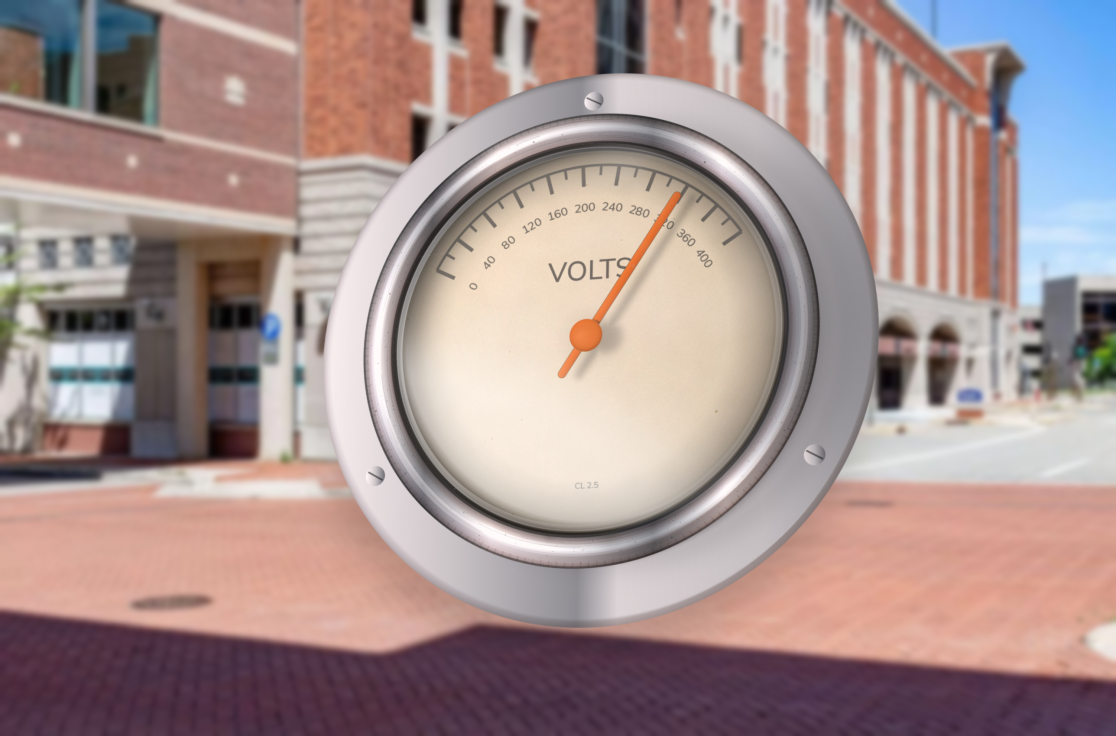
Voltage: 320 V
